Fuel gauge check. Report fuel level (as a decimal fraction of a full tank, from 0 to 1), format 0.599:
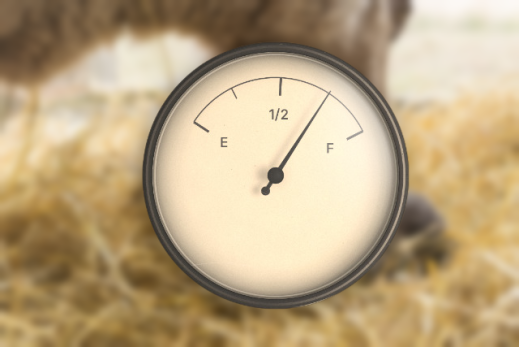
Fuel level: 0.75
